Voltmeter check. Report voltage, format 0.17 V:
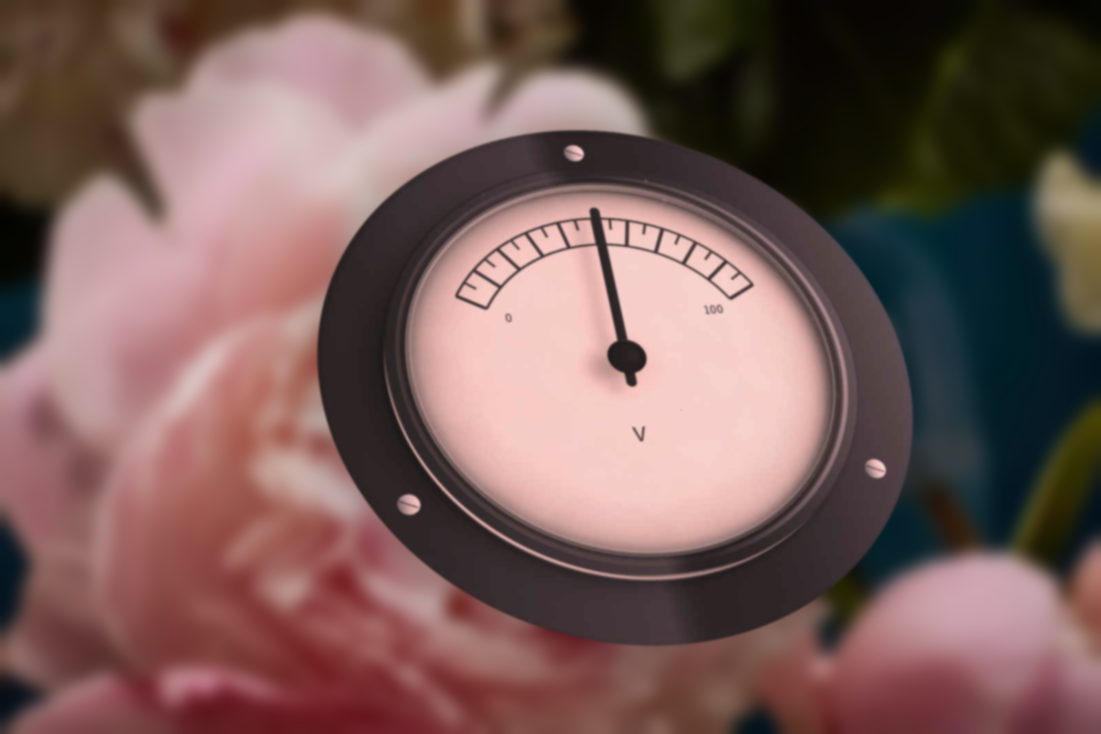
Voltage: 50 V
